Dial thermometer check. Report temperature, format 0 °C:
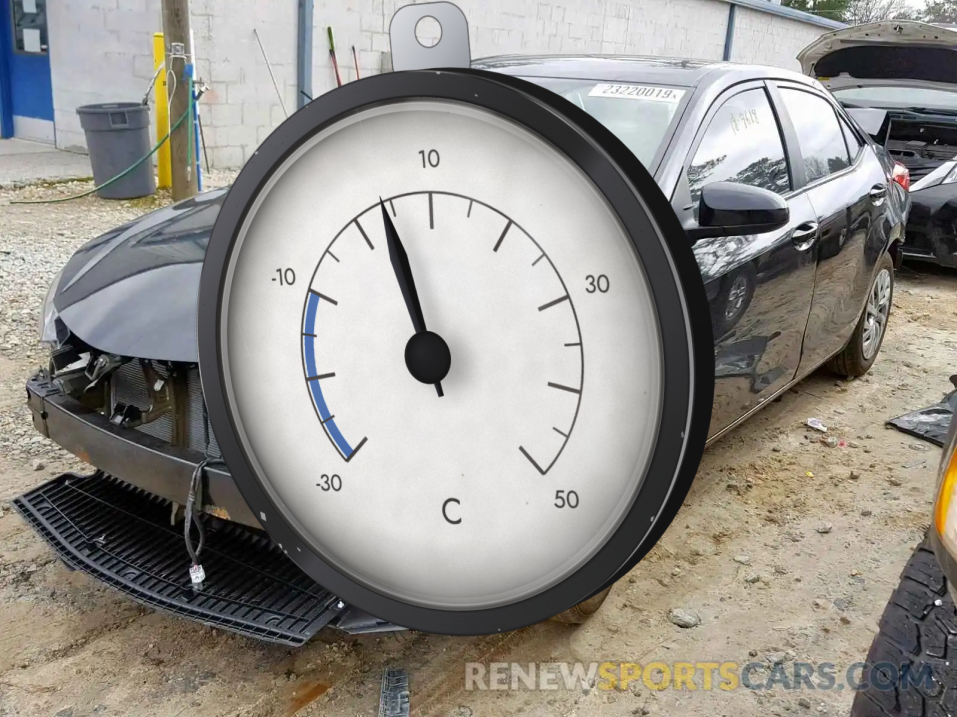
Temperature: 5 °C
